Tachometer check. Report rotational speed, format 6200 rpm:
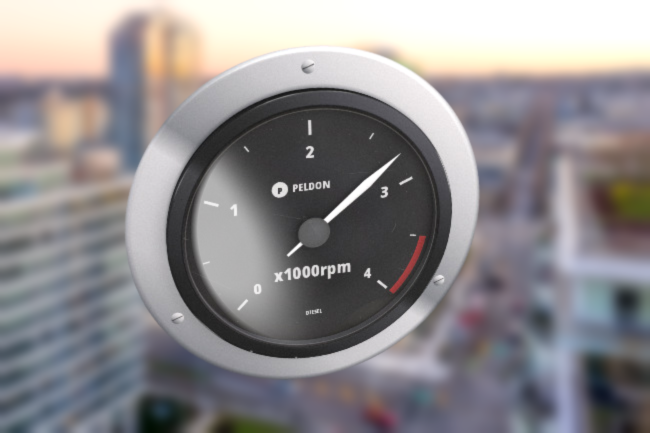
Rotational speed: 2750 rpm
